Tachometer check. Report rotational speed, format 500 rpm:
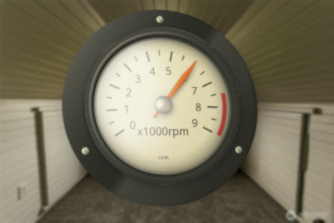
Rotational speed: 6000 rpm
